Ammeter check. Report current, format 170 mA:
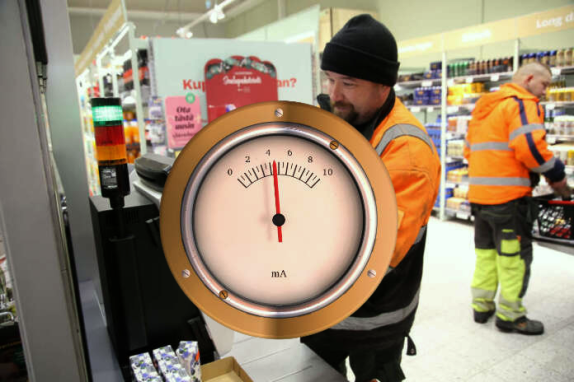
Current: 4.5 mA
